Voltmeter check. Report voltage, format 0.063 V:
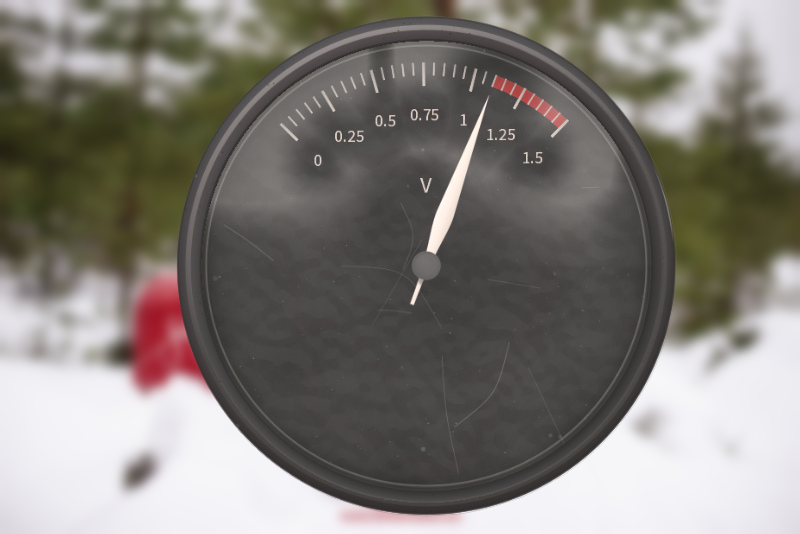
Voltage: 1.1 V
